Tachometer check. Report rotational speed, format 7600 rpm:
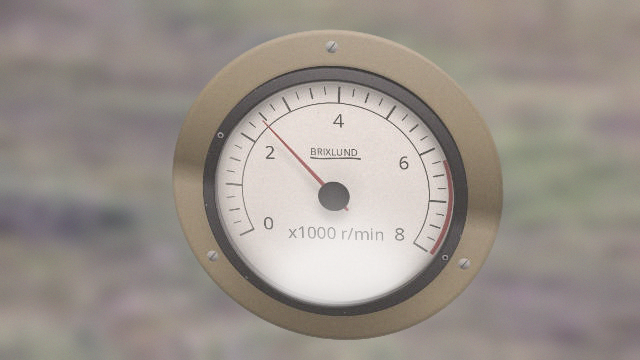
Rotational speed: 2500 rpm
